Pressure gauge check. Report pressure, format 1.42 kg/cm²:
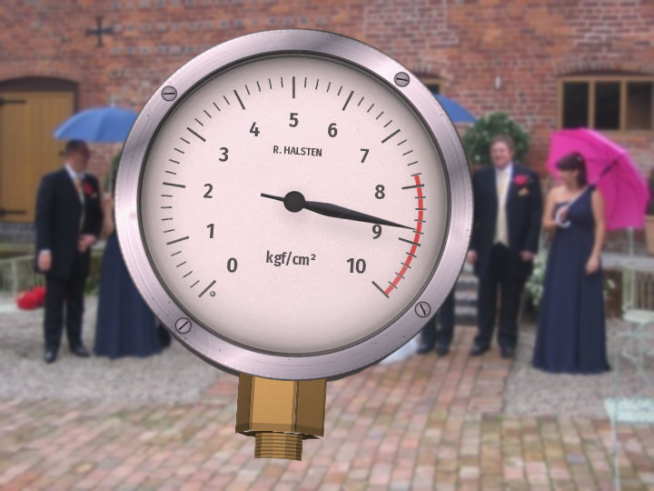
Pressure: 8.8 kg/cm²
